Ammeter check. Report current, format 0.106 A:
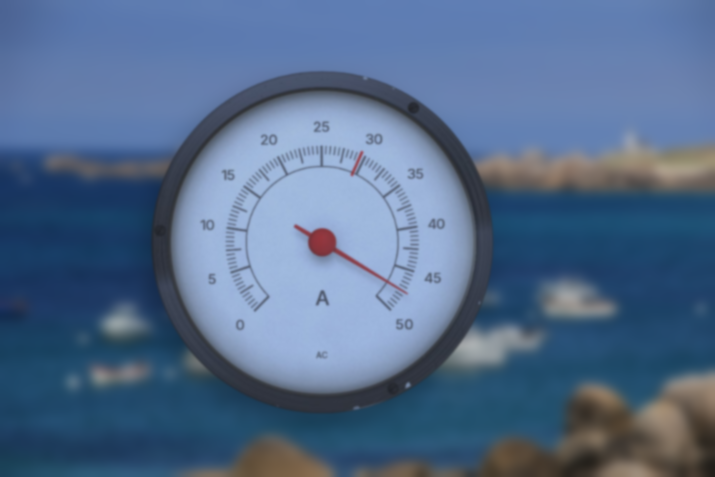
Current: 47.5 A
